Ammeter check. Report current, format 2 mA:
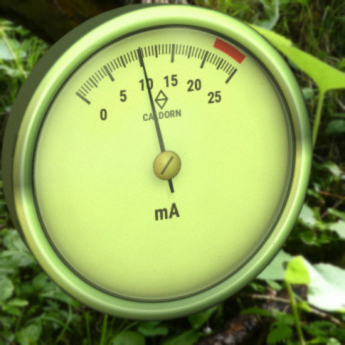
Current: 10 mA
